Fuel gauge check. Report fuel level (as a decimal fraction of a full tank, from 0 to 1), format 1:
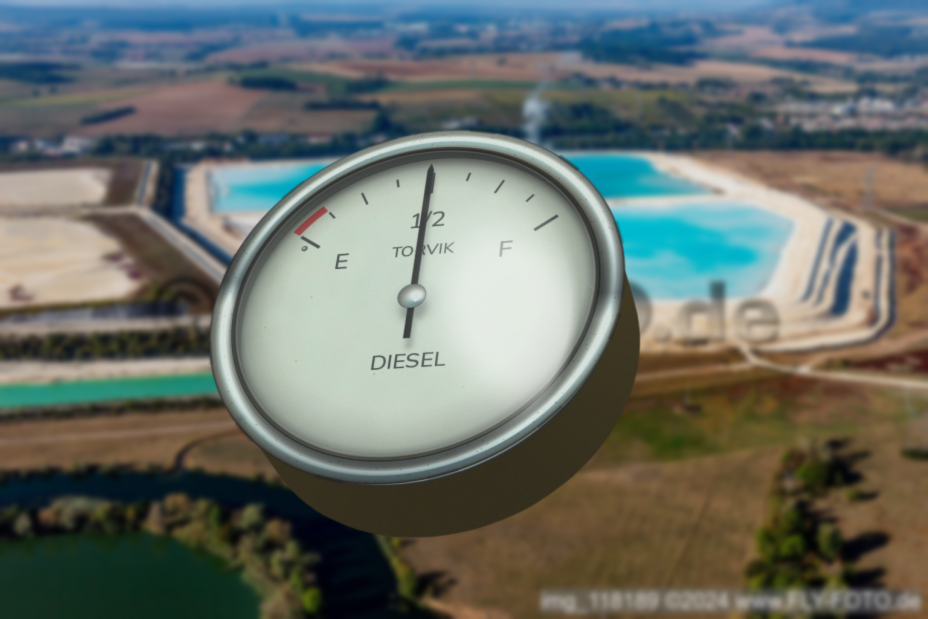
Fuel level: 0.5
